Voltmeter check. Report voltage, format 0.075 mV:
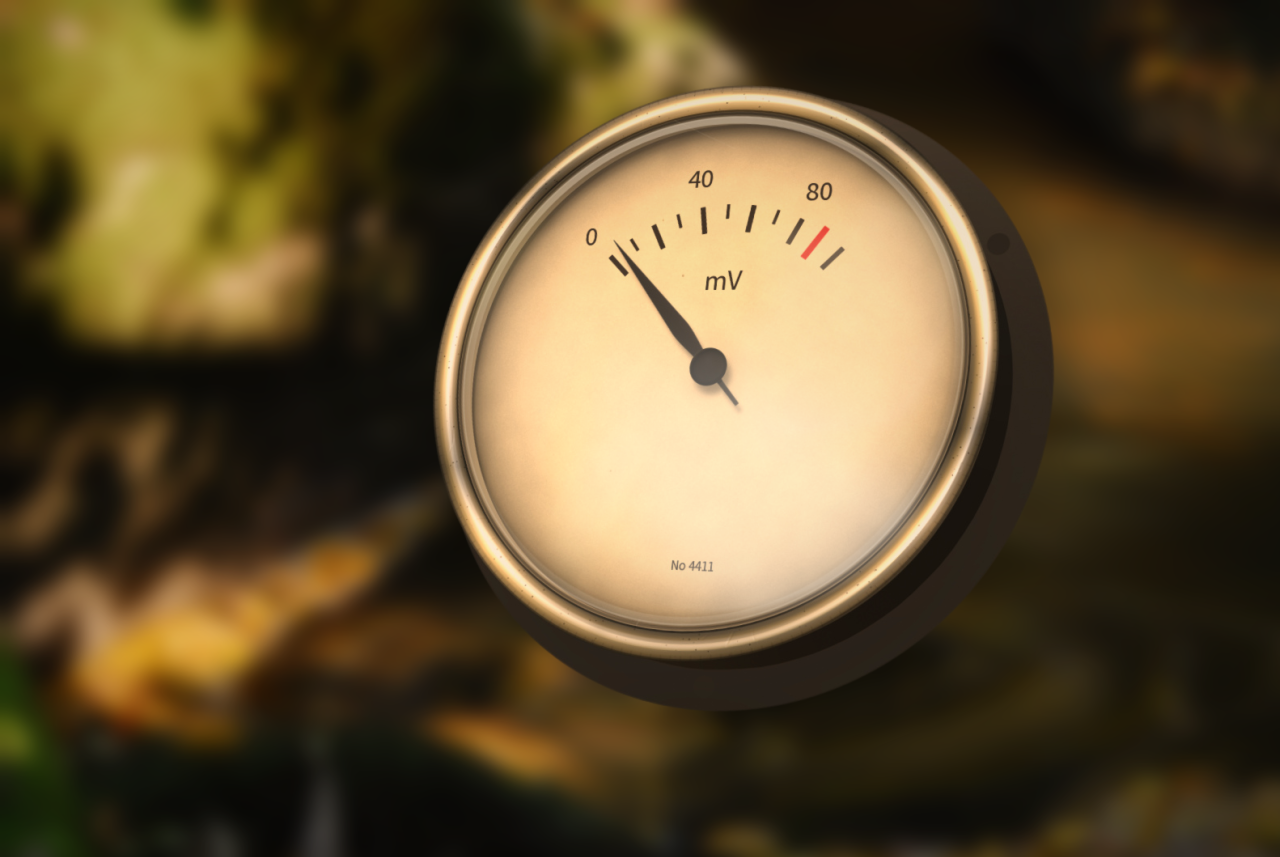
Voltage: 5 mV
